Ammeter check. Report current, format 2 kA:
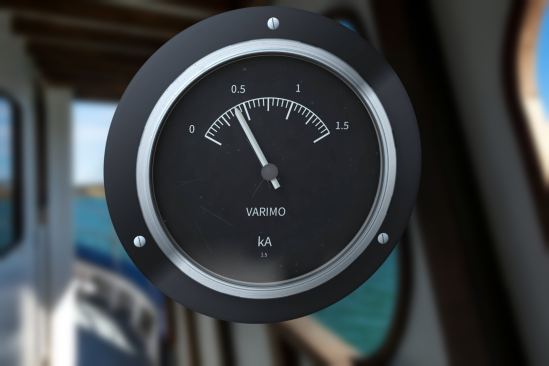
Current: 0.4 kA
